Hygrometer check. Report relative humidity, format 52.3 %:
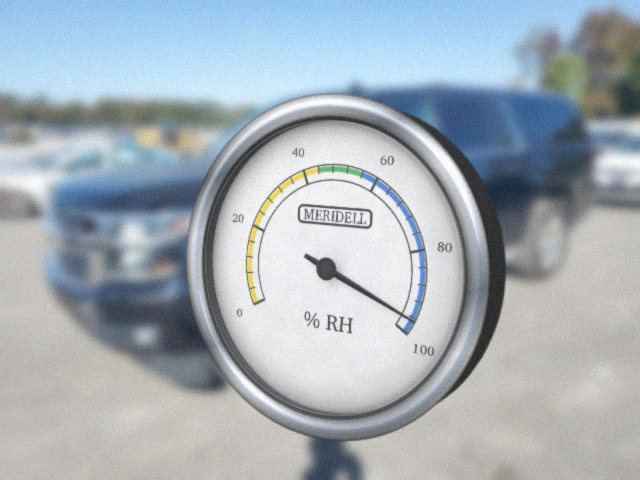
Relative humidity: 96 %
